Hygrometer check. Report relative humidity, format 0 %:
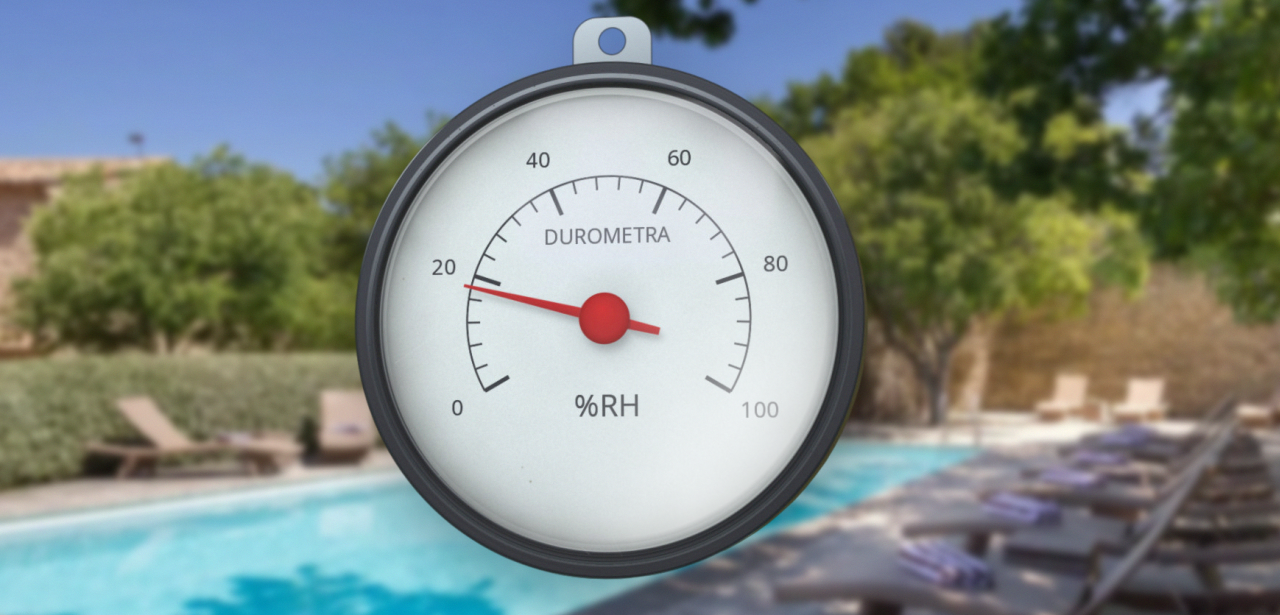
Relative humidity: 18 %
